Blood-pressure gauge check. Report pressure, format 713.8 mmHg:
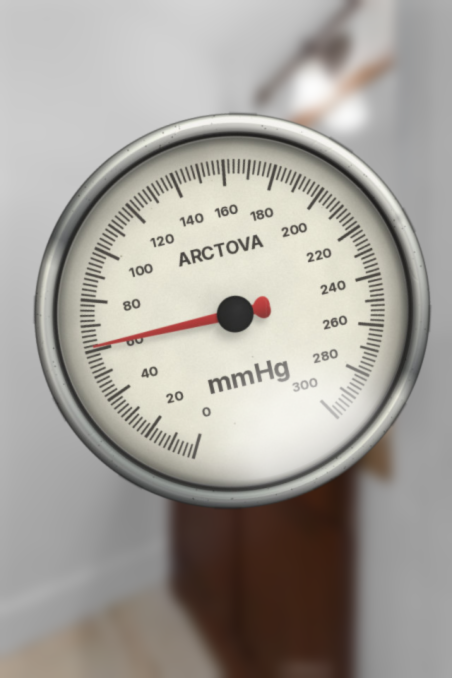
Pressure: 62 mmHg
